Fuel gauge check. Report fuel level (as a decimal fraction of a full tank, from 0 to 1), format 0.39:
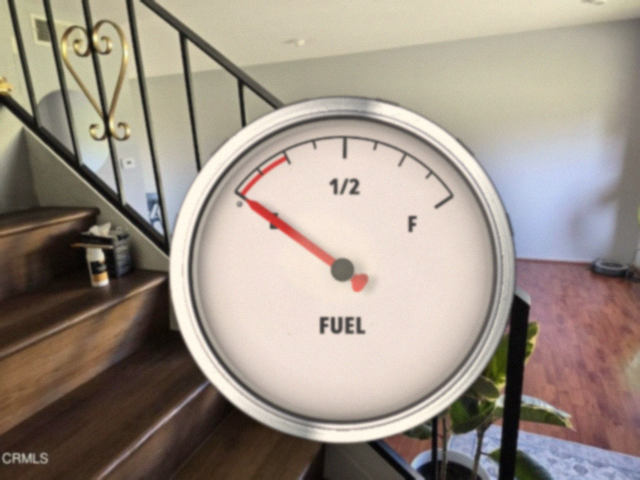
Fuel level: 0
